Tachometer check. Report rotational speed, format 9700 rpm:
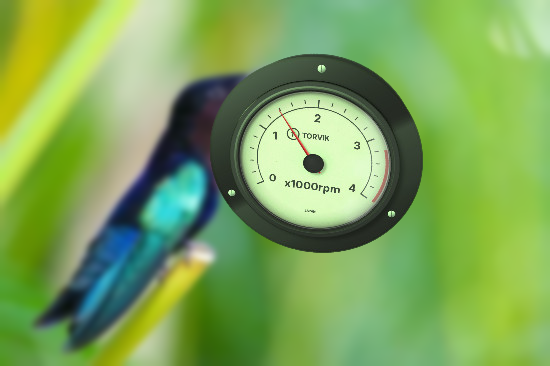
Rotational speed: 1400 rpm
